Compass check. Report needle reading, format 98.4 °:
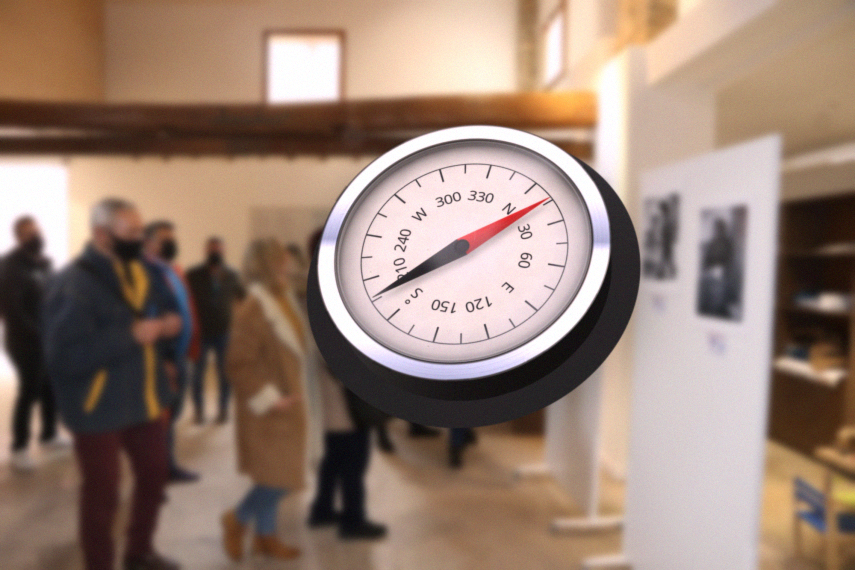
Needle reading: 15 °
